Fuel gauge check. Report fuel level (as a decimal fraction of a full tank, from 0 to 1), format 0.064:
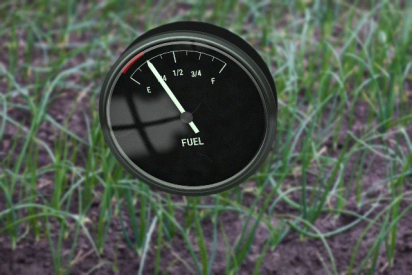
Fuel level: 0.25
